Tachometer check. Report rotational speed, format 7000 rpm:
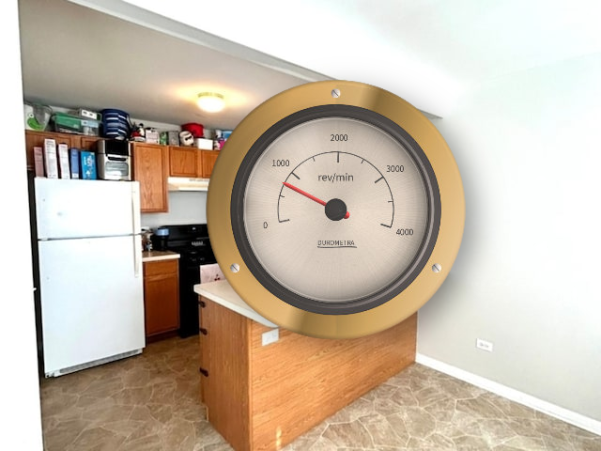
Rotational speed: 750 rpm
